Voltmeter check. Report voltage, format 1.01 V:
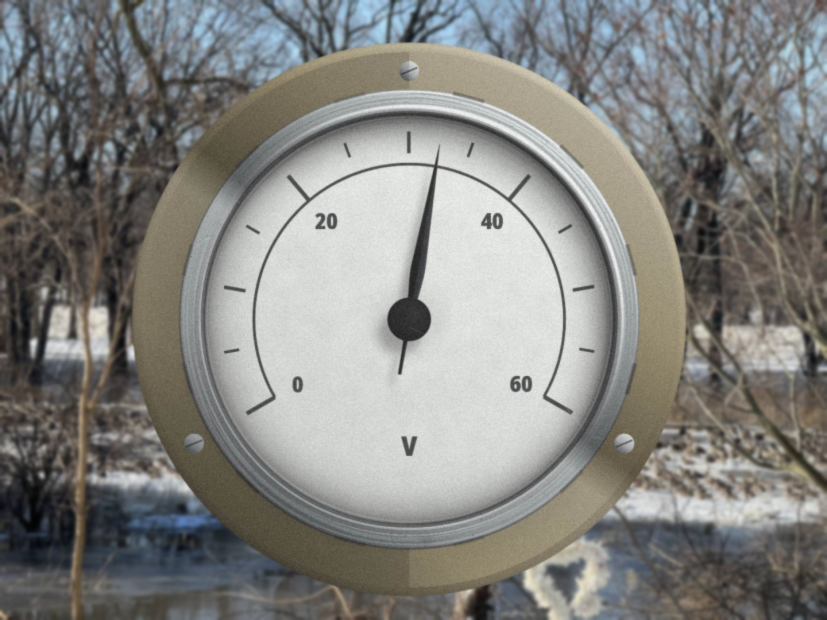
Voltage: 32.5 V
